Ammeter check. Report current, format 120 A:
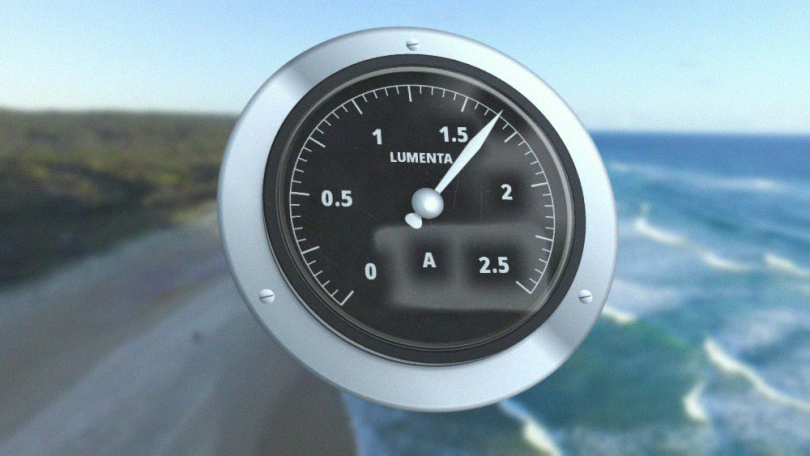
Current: 1.65 A
